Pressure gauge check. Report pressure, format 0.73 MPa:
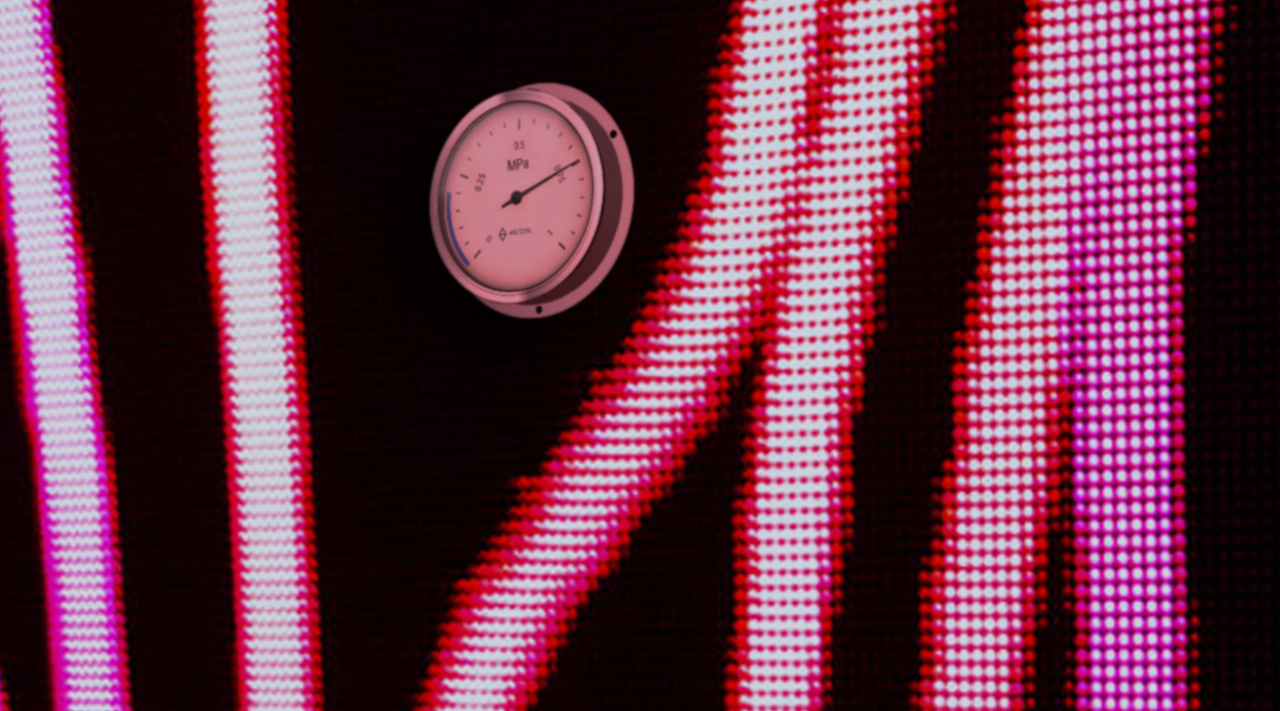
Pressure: 0.75 MPa
